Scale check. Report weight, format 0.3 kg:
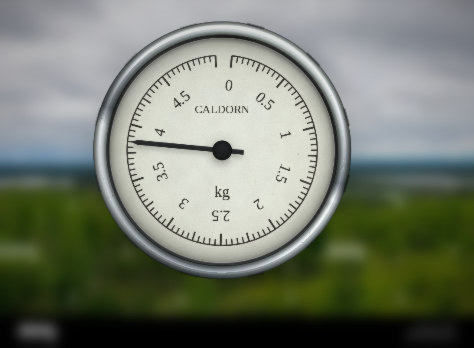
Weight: 3.85 kg
